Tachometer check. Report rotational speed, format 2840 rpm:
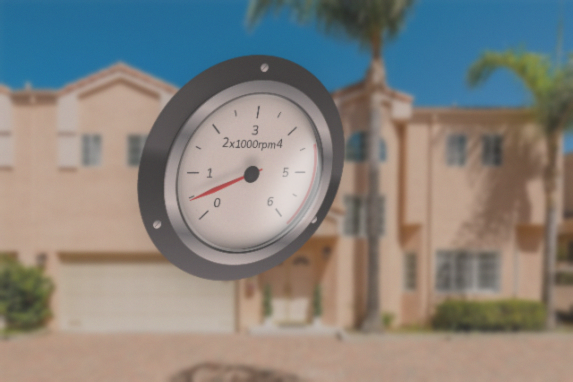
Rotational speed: 500 rpm
